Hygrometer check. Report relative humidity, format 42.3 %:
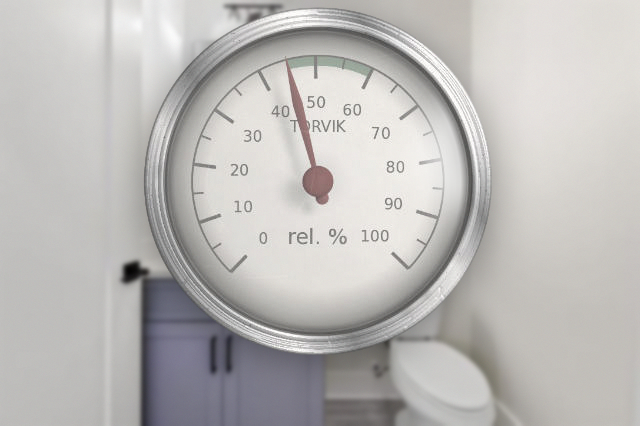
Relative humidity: 45 %
